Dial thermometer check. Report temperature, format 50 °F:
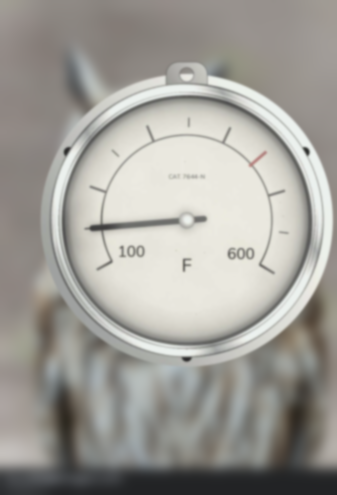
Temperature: 150 °F
